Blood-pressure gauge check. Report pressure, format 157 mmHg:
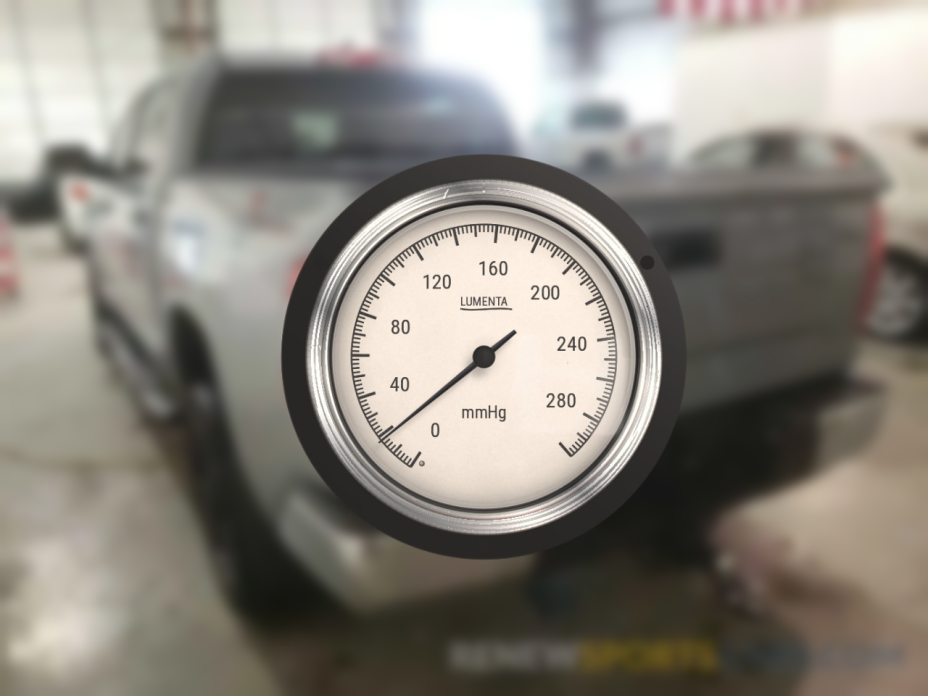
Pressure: 18 mmHg
